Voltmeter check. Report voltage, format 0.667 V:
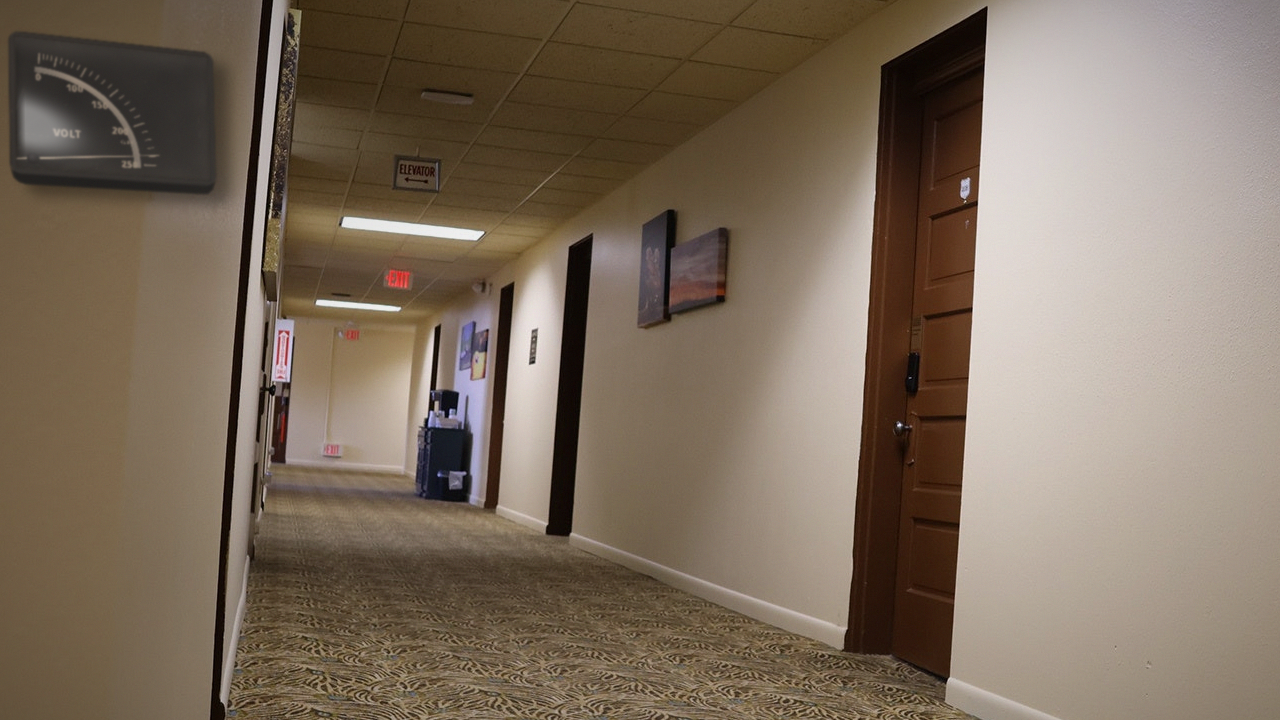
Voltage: 240 V
